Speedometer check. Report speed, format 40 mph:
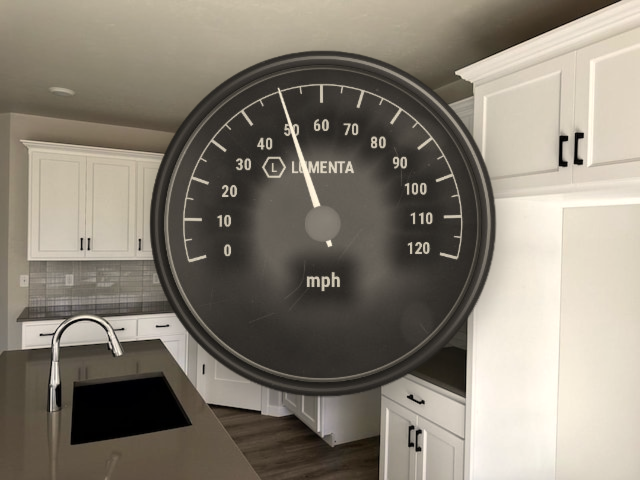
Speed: 50 mph
